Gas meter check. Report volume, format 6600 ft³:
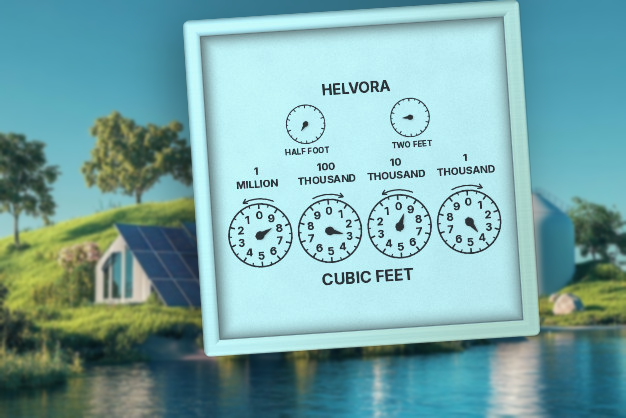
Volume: 829400 ft³
